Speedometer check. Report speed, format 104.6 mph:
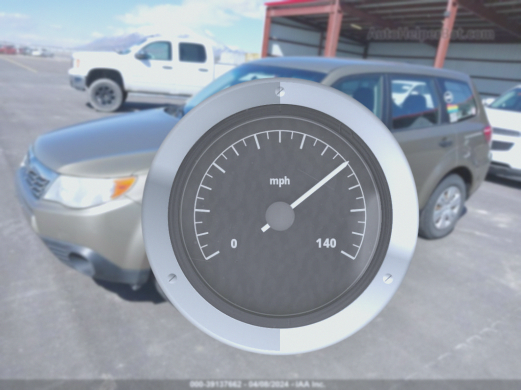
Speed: 100 mph
